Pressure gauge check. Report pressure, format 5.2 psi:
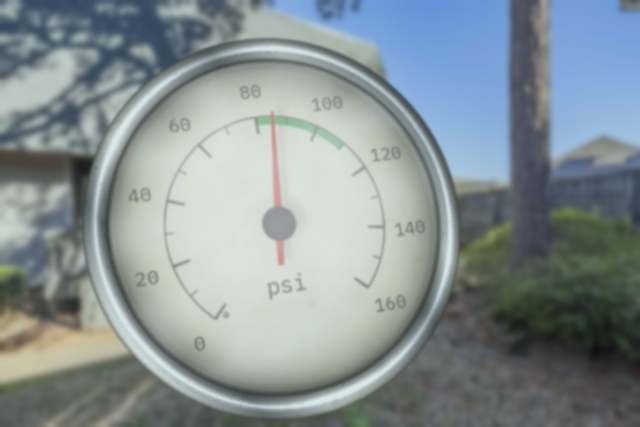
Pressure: 85 psi
